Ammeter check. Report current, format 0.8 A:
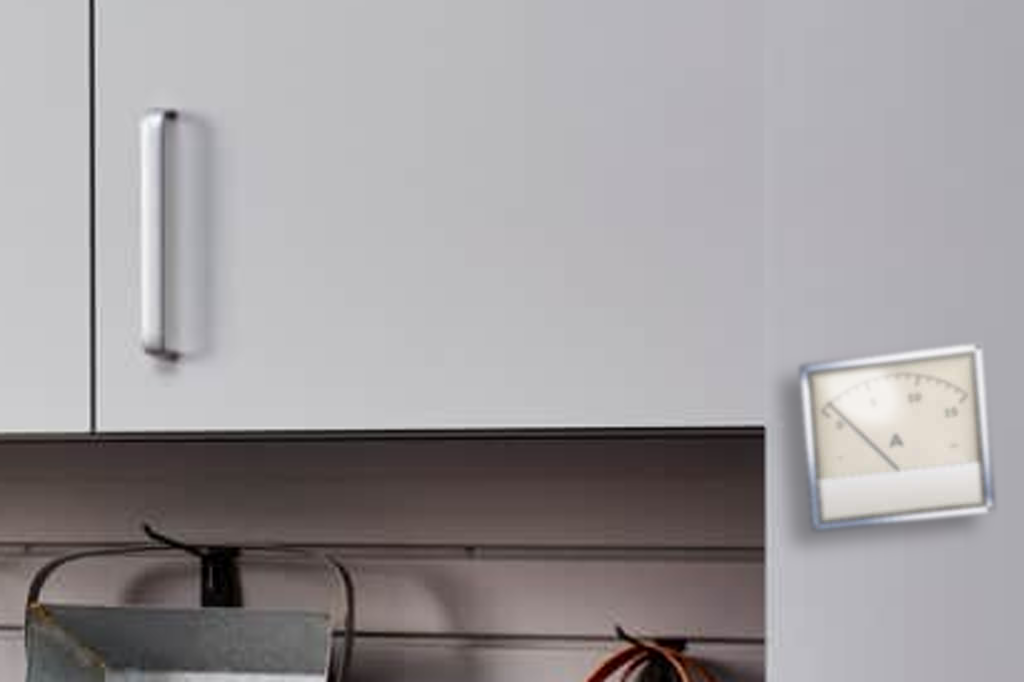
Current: 1 A
